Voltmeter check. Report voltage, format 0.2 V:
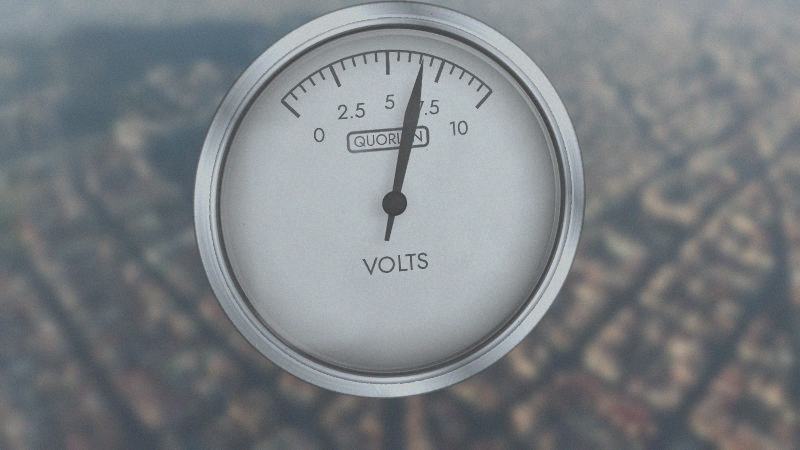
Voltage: 6.5 V
